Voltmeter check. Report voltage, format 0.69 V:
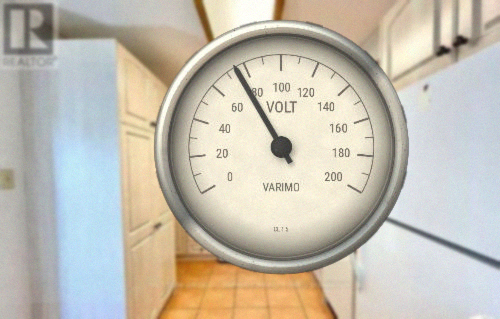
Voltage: 75 V
